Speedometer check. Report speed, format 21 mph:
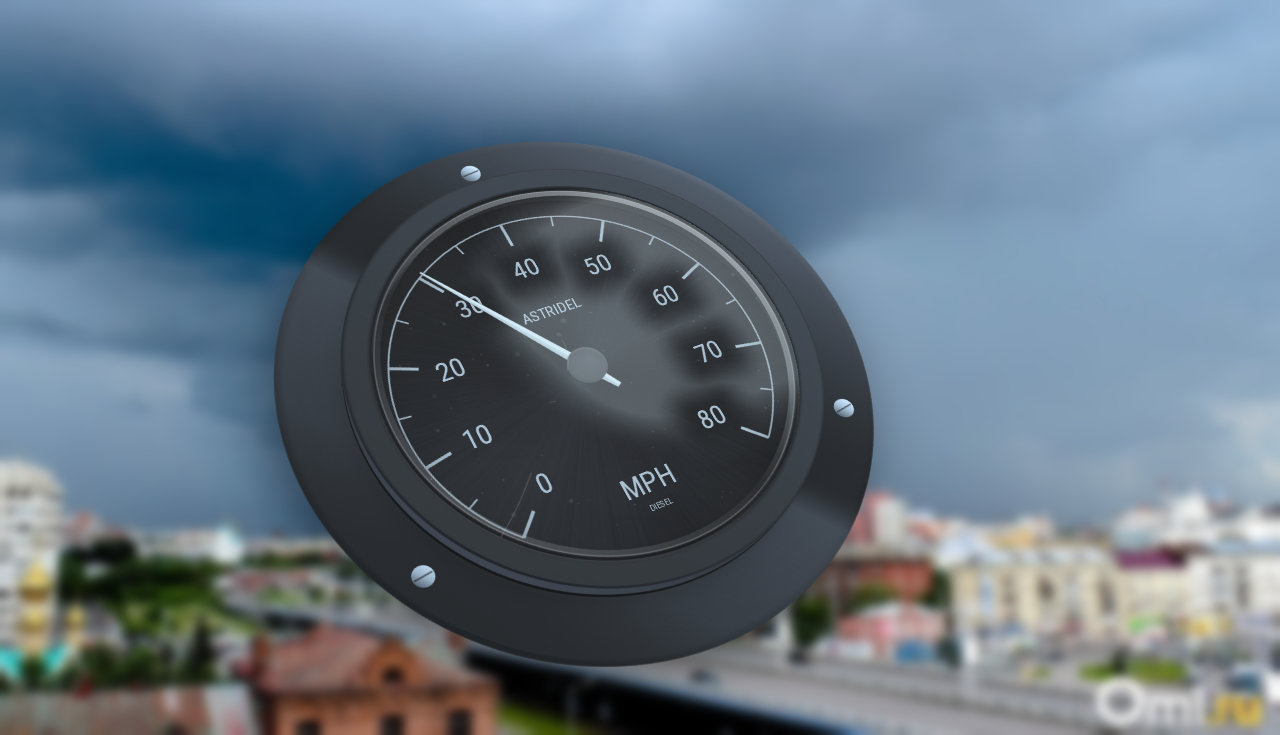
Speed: 30 mph
